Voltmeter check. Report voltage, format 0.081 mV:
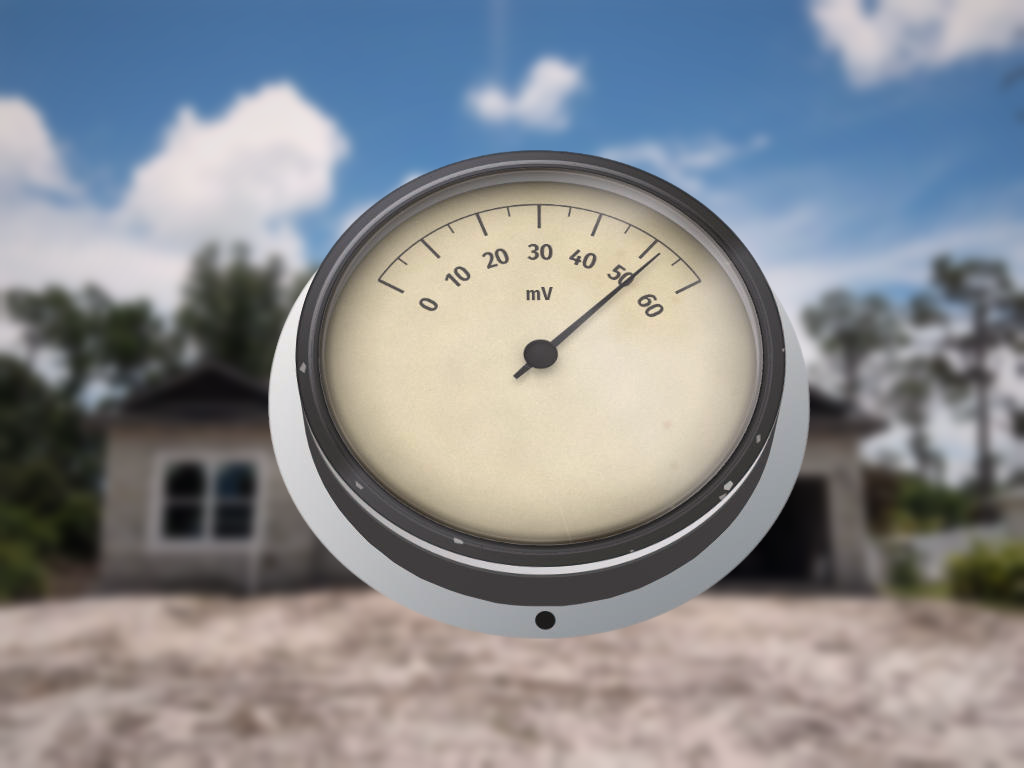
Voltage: 52.5 mV
